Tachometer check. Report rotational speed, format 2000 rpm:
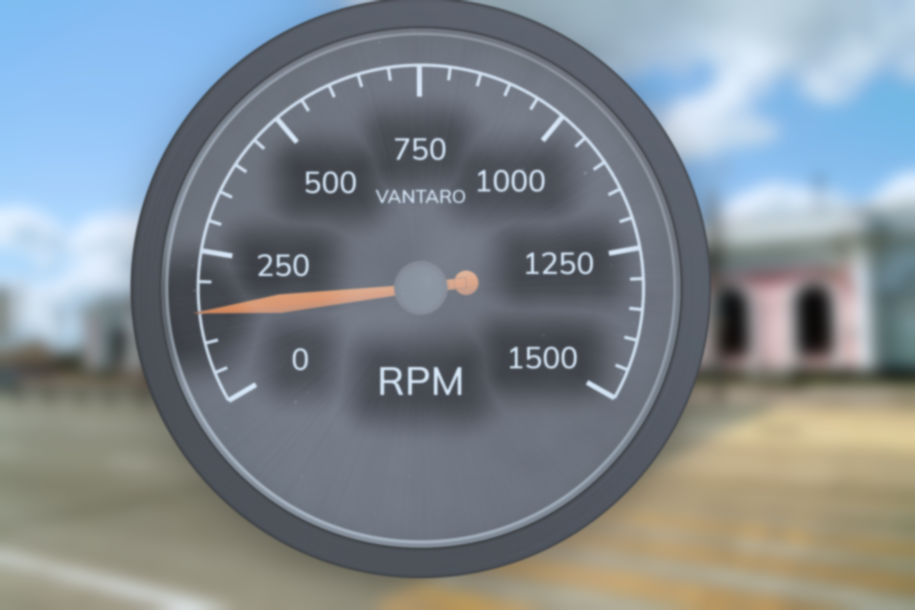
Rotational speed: 150 rpm
